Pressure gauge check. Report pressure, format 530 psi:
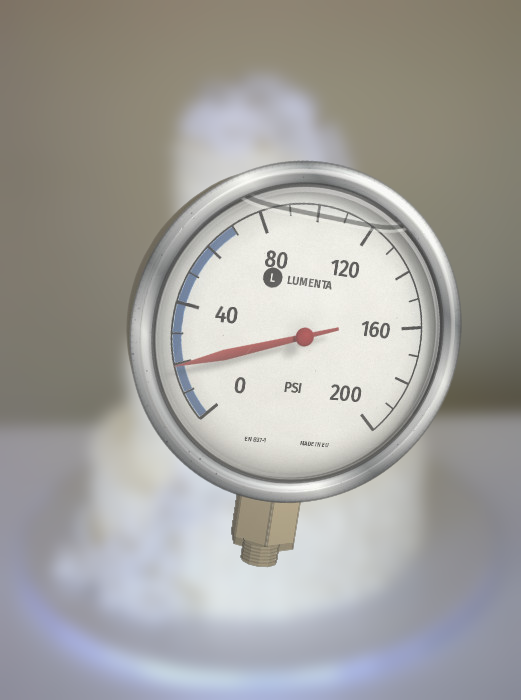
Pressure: 20 psi
